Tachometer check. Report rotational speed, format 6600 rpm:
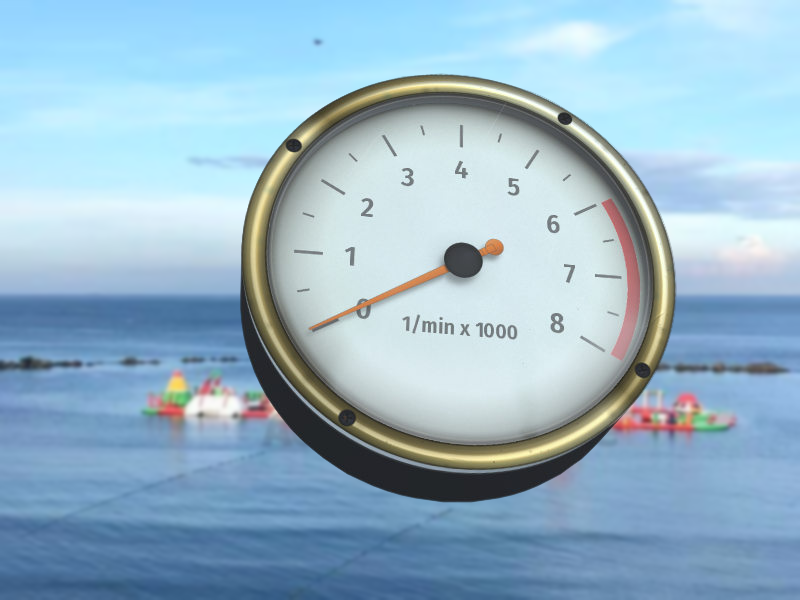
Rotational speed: 0 rpm
